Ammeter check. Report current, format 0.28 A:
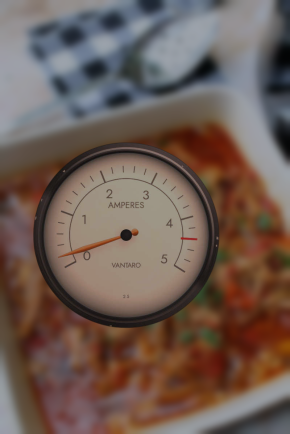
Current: 0.2 A
